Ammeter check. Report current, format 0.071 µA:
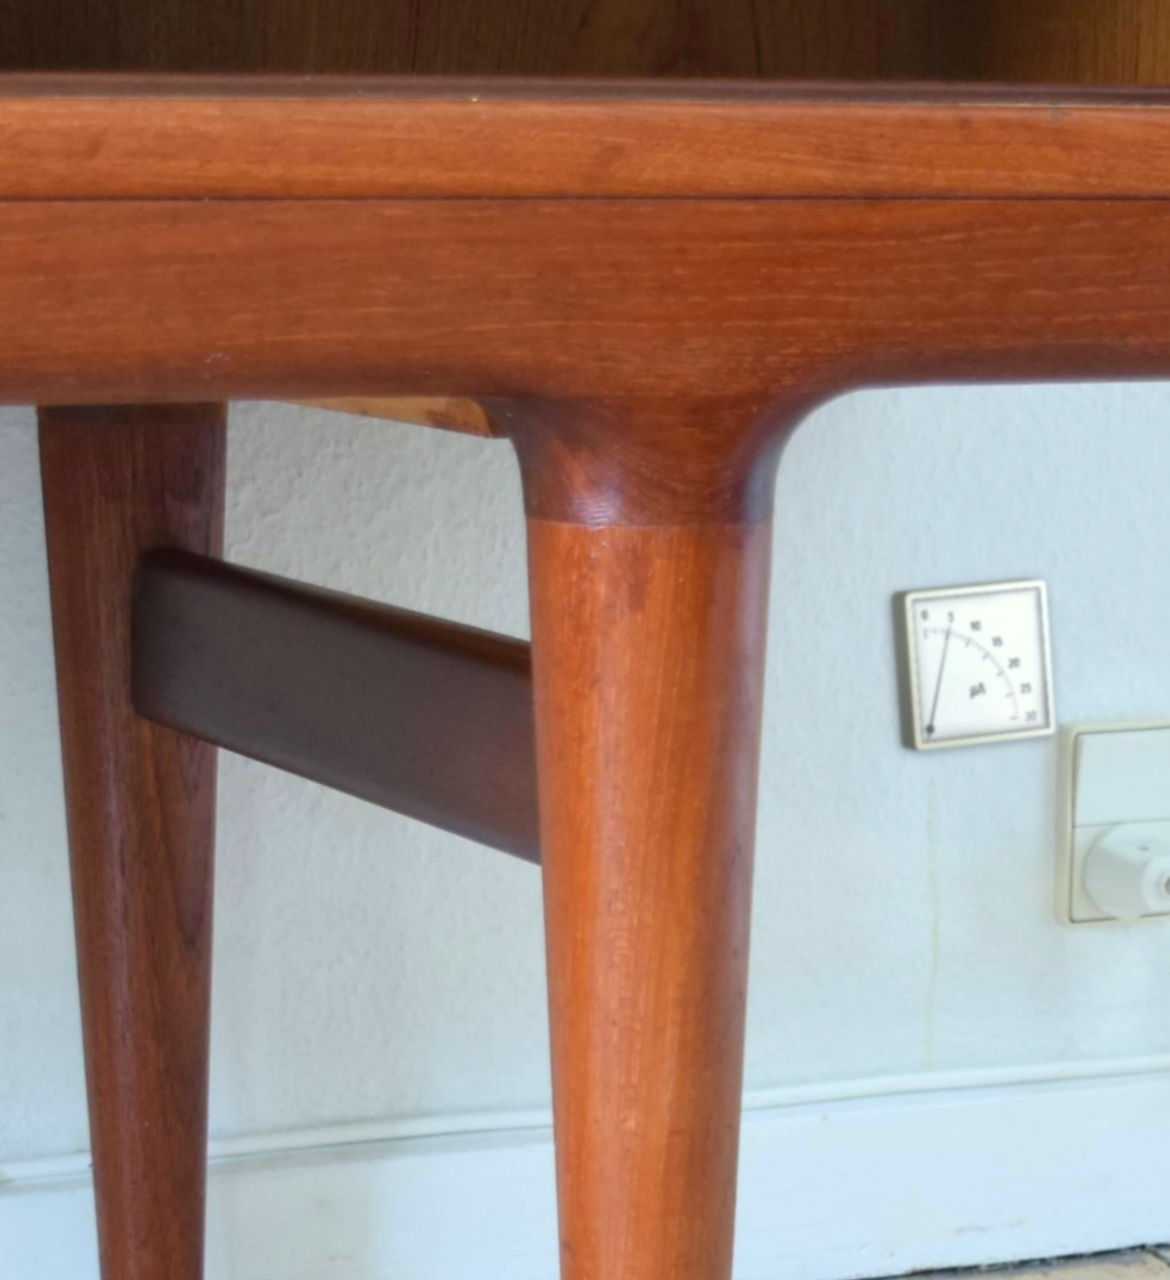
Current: 5 µA
